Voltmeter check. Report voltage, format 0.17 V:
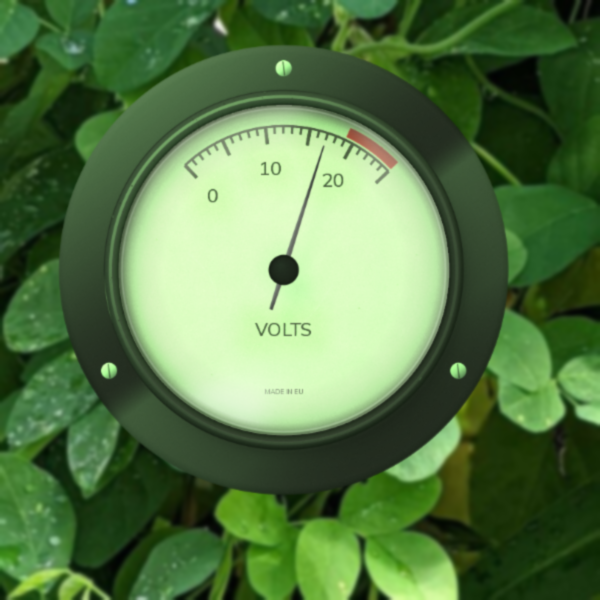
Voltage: 17 V
